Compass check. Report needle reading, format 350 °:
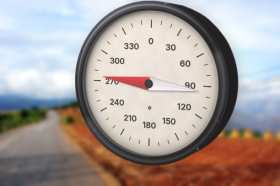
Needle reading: 275 °
